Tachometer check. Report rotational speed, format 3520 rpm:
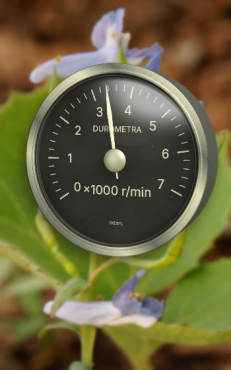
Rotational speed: 3400 rpm
